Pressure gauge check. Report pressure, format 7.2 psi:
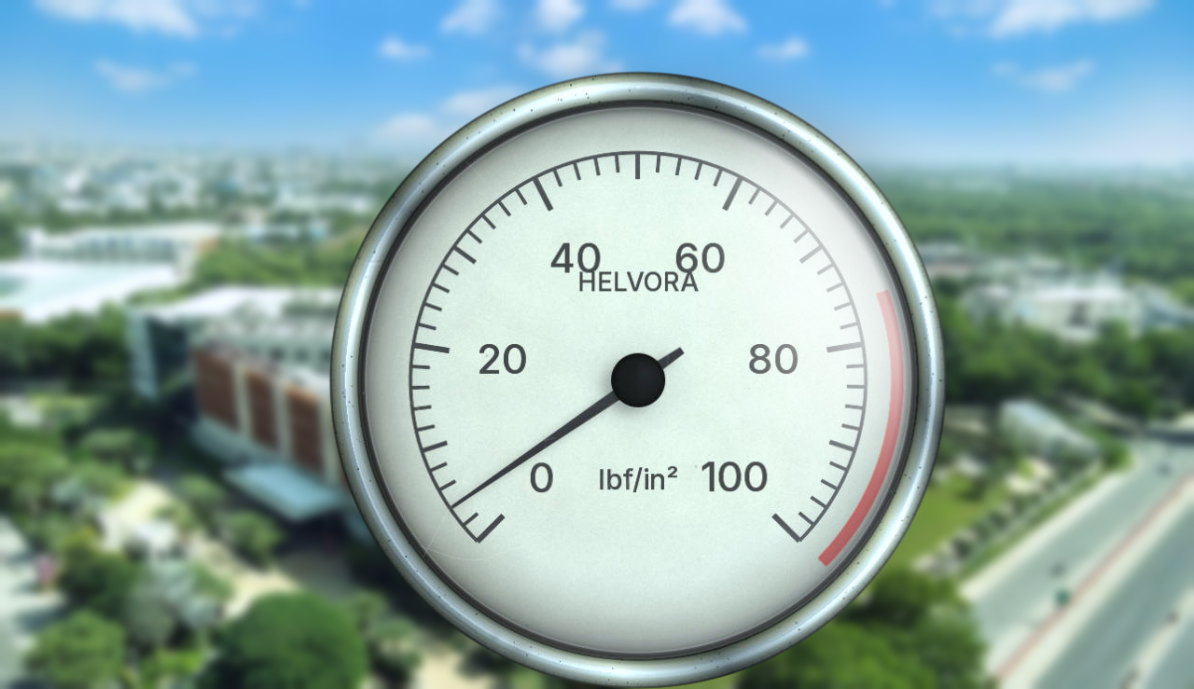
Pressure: 4 psi
